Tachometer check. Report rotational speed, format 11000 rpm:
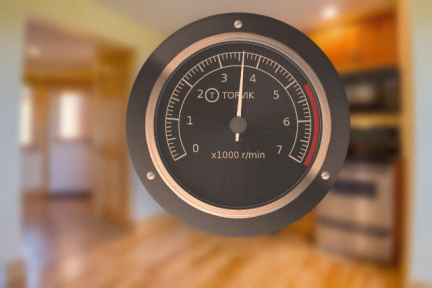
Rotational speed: 3600 rpm
